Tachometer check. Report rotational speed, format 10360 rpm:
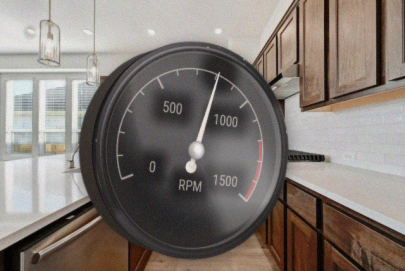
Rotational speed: 800 rpm
